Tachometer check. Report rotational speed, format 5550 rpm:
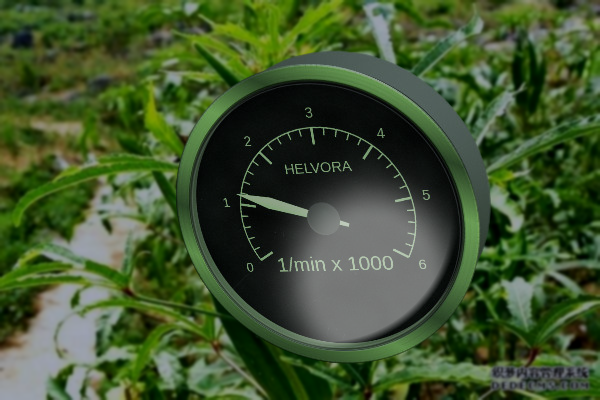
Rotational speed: 1200 rpm
